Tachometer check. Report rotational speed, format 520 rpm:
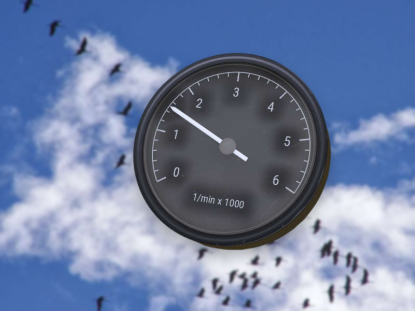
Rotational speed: 1500 rpm
